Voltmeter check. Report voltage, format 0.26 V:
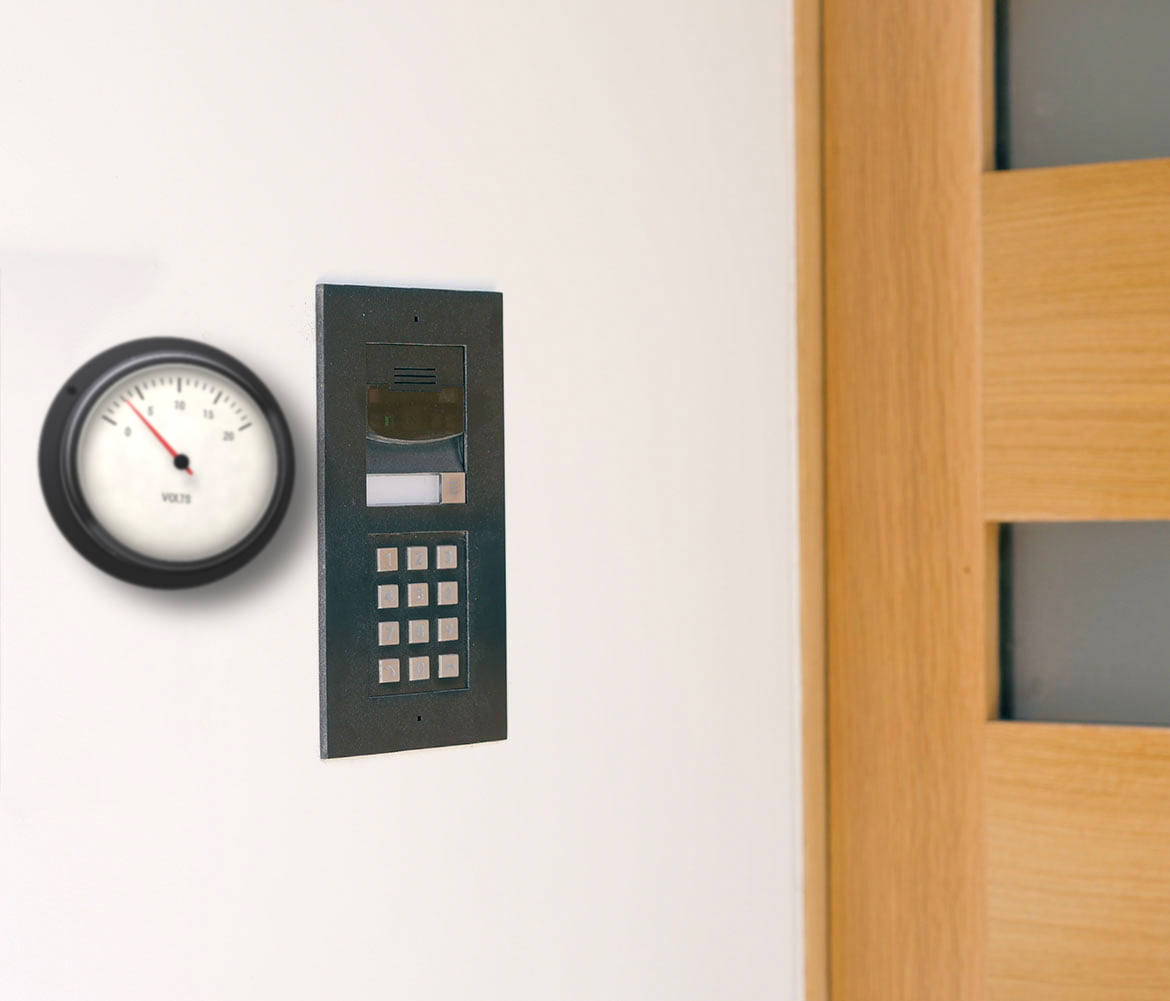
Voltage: 3 V
